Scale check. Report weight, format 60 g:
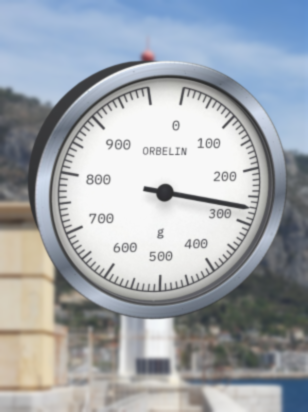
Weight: 270 g
